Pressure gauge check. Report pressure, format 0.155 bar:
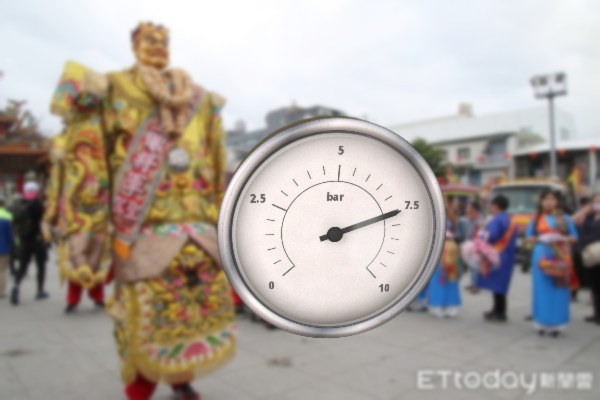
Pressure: 7.5 bar
